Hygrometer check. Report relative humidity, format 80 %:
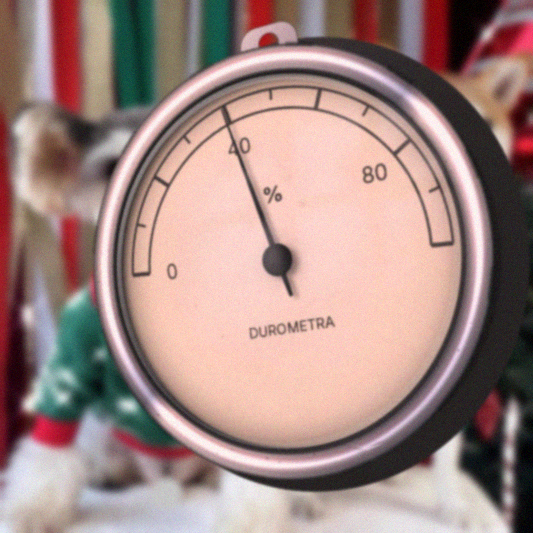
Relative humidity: 40 %
